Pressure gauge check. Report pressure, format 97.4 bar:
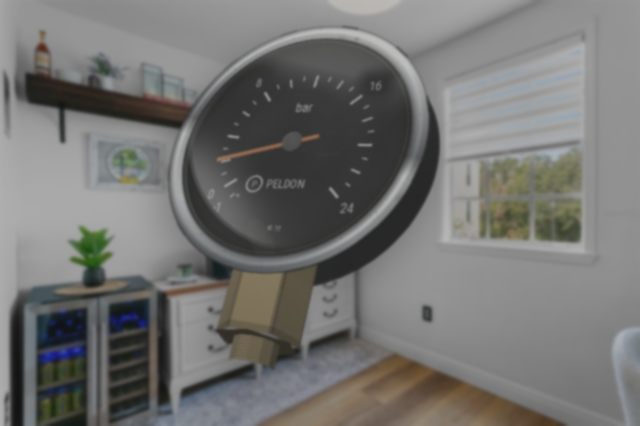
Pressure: 2 bar
